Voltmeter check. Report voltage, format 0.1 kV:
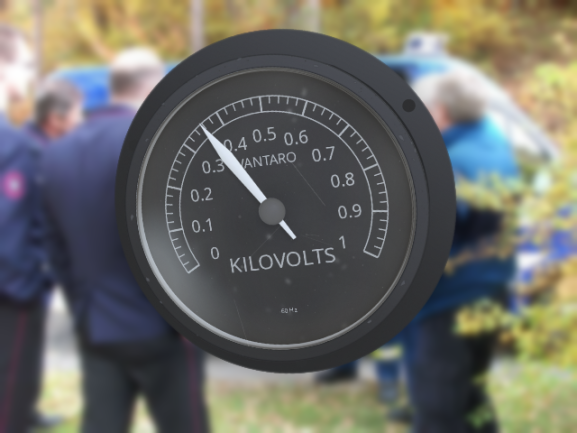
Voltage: 0.36 kV
